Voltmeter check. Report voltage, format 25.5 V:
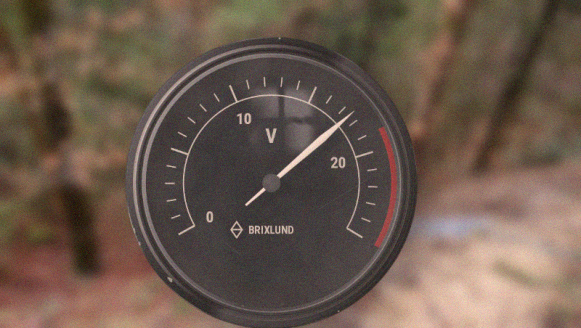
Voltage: 17.5 V
